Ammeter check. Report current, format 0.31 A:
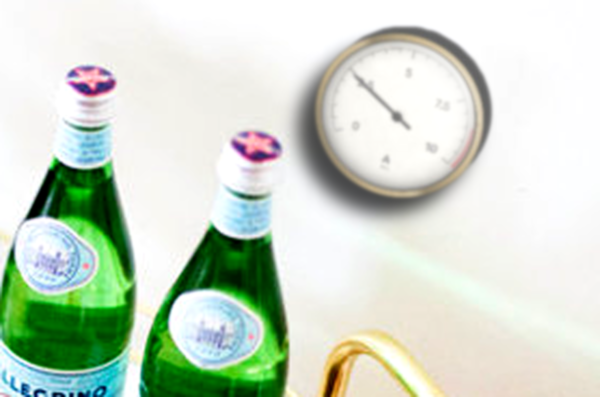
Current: 2.5 A
